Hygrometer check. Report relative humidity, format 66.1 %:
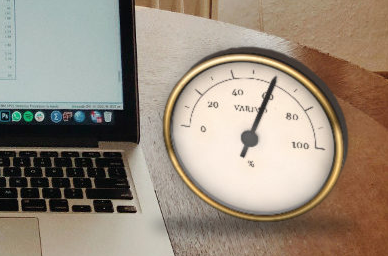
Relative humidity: 60 %
